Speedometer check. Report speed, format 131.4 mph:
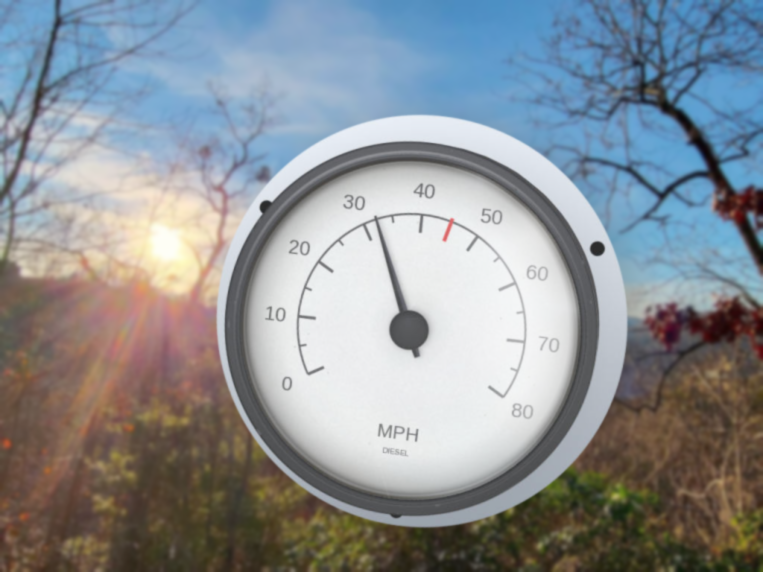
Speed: 32.5 mph
